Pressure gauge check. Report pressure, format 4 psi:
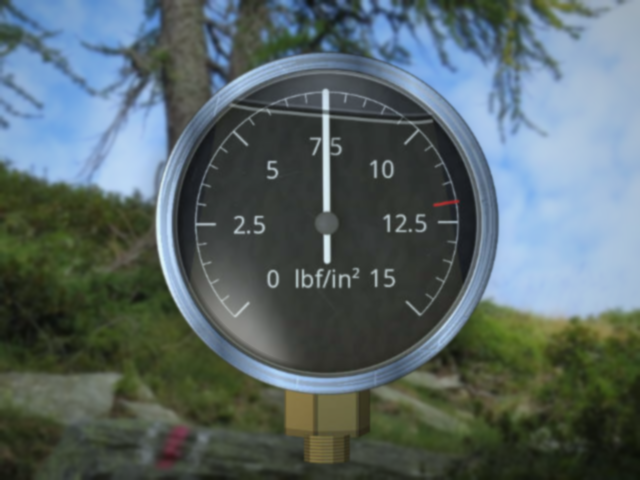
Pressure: 7.5 psi
